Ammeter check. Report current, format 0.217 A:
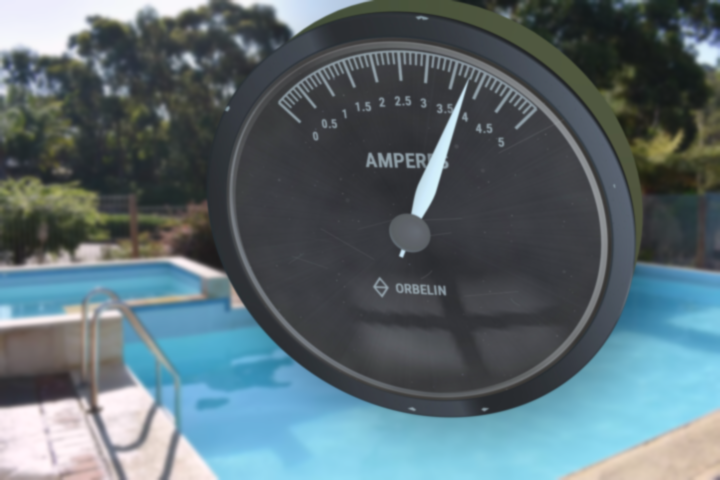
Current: 3.8 A
